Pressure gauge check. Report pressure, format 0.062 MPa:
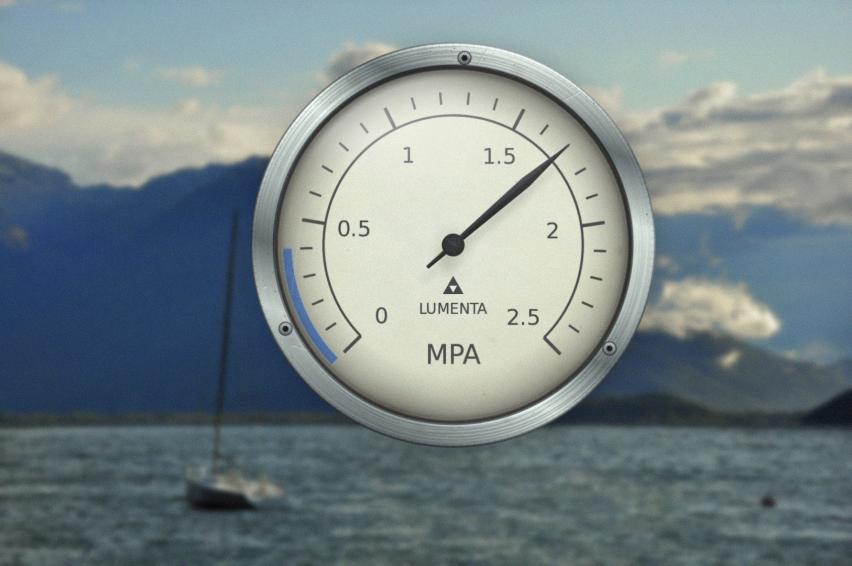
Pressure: 1.7 MPa
